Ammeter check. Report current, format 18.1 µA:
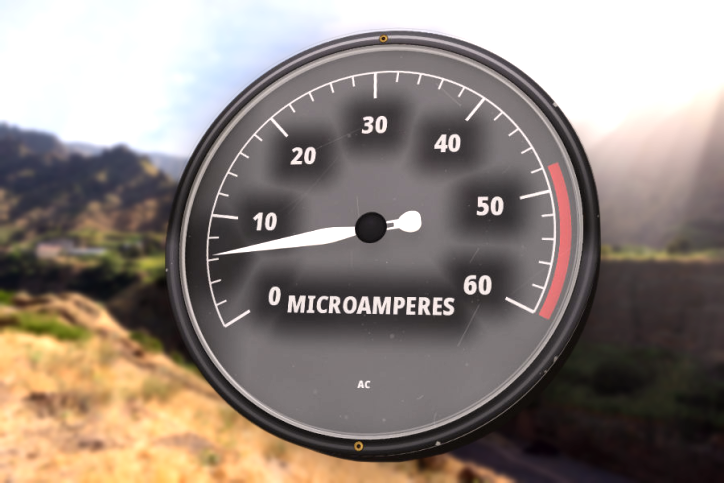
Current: 6 µA
